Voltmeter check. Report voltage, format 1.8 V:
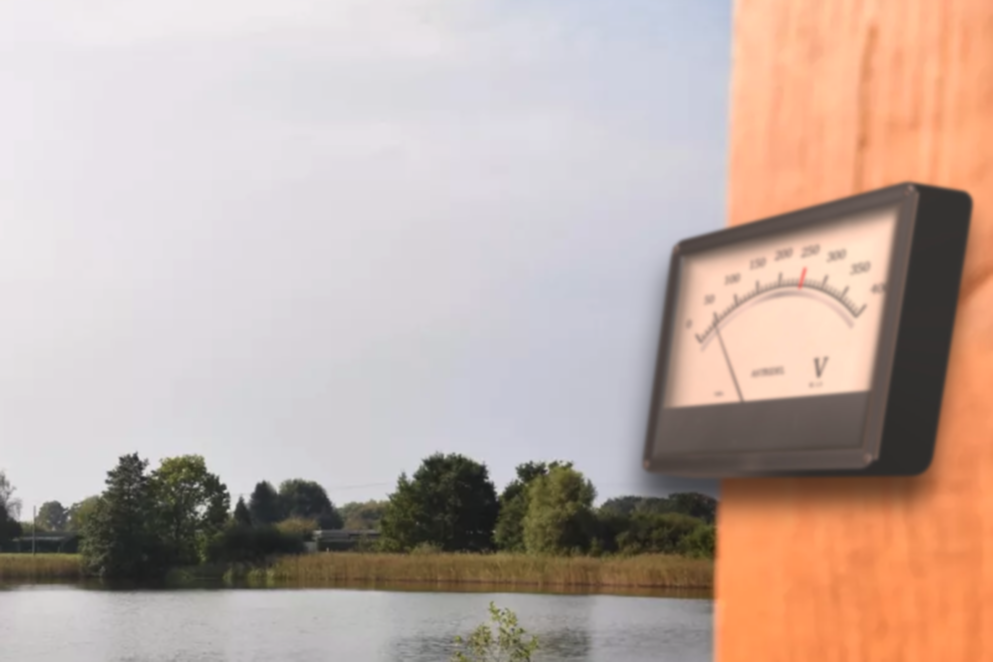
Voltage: 50 V
